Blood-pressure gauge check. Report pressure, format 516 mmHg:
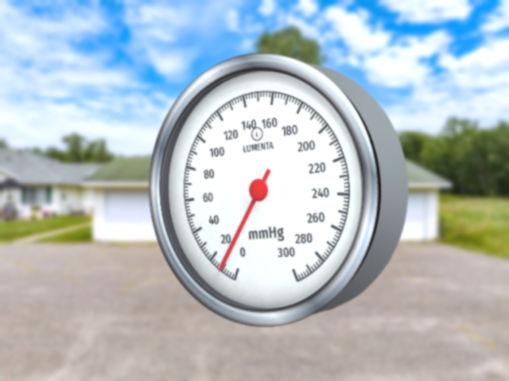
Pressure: 10 mmHg
